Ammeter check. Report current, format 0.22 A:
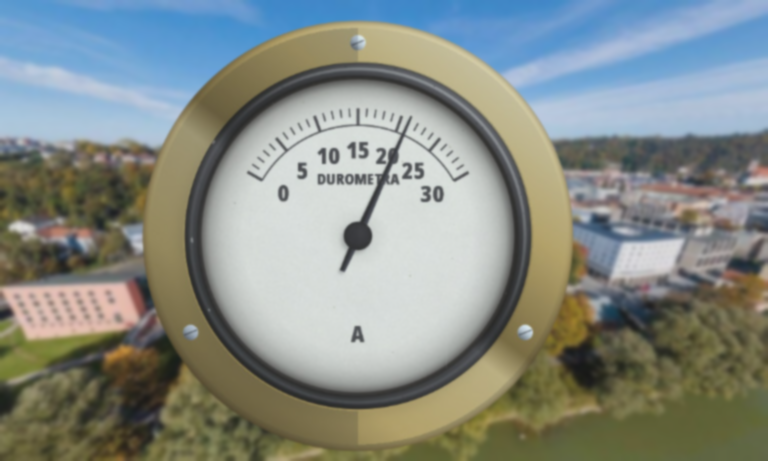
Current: 21 A
